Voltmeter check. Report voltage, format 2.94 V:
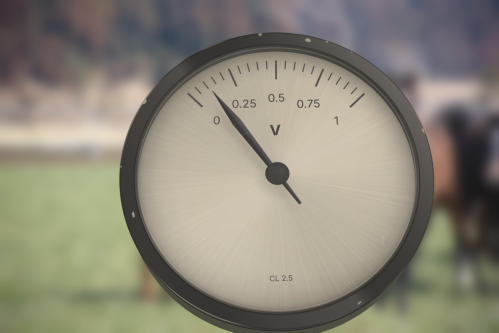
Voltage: 0.1 V
